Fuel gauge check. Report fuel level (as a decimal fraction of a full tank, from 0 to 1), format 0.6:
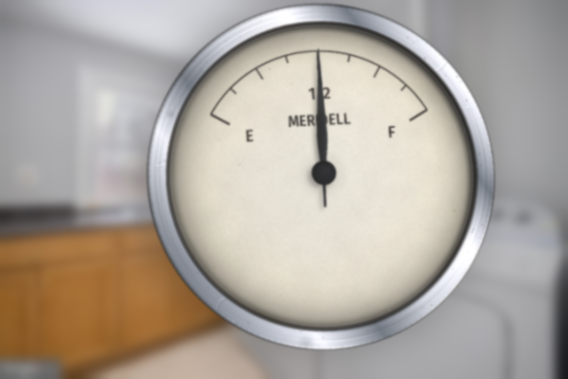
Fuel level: 0.5
